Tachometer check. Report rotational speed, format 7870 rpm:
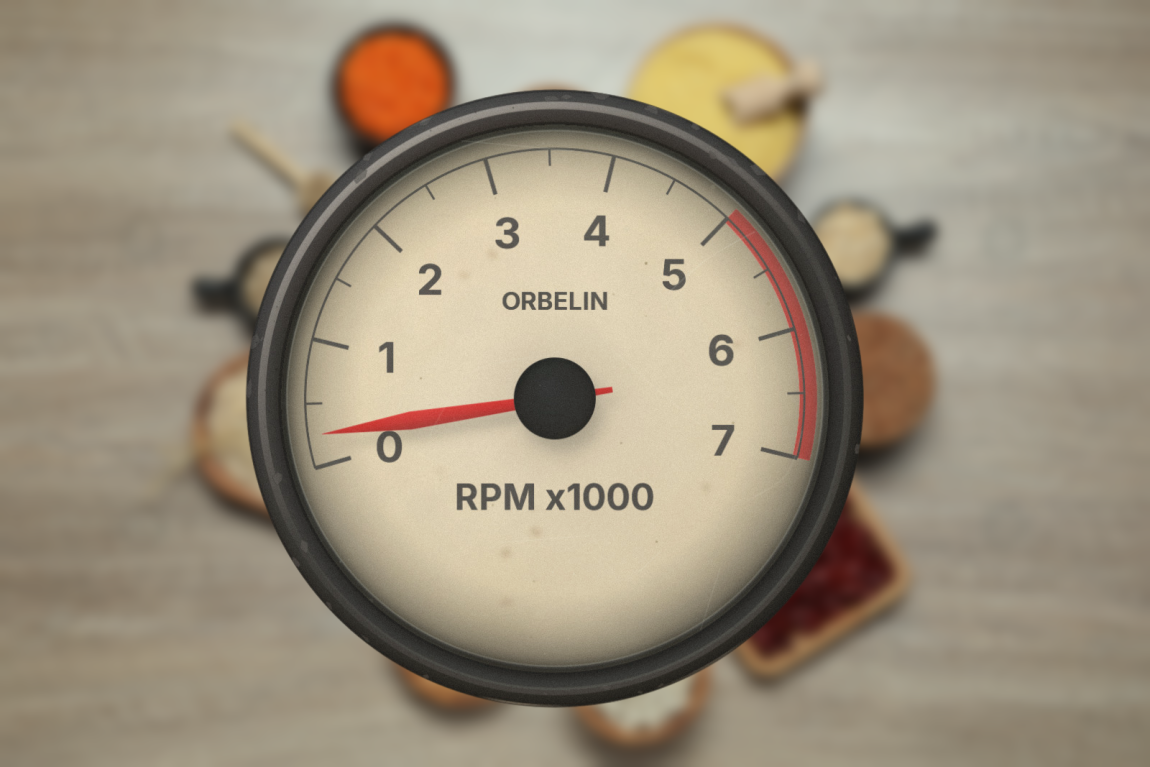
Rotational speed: 250 rpm
